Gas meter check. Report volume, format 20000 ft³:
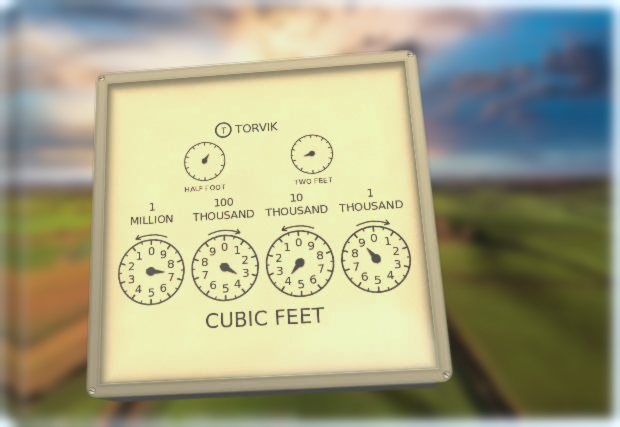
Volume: 733900 ft³
